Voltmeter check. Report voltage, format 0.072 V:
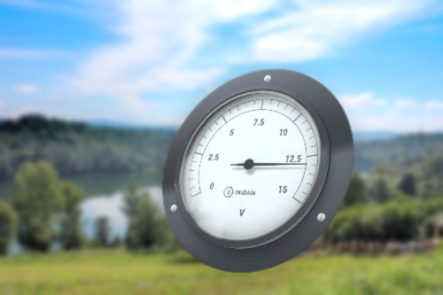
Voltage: 13 V
